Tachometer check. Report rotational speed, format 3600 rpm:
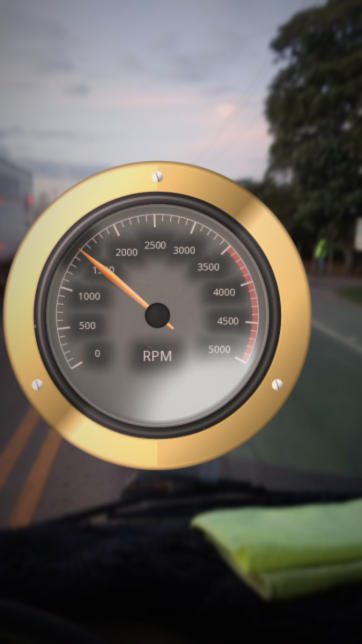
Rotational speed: 1500 rpm
